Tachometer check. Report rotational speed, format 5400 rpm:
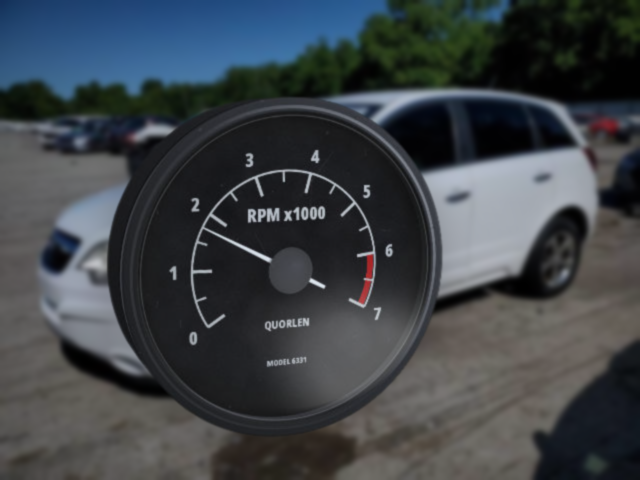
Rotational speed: 1750 rpm
